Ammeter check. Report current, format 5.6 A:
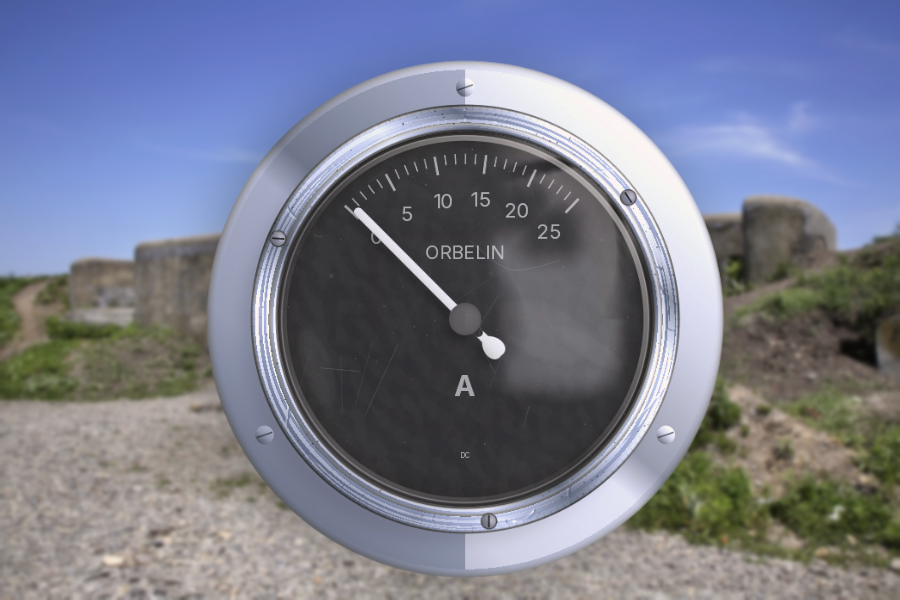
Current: 0.5 A
